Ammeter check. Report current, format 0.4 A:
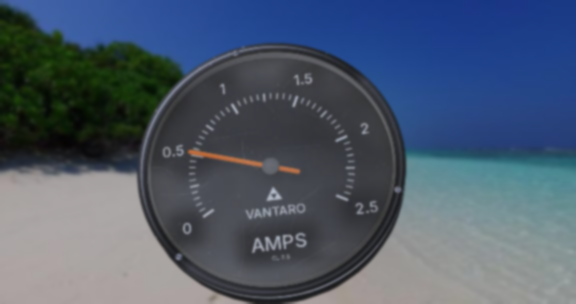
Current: 0.5 A
